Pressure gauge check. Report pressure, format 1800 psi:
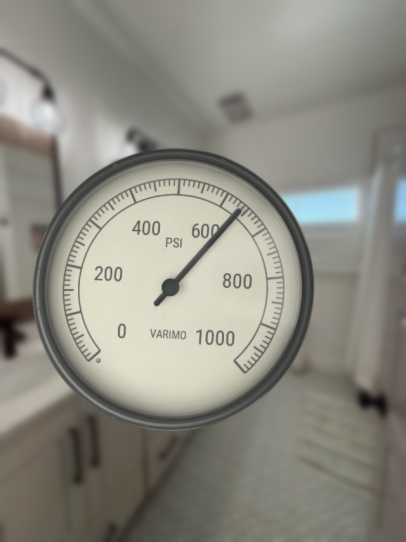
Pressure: 640 psi
